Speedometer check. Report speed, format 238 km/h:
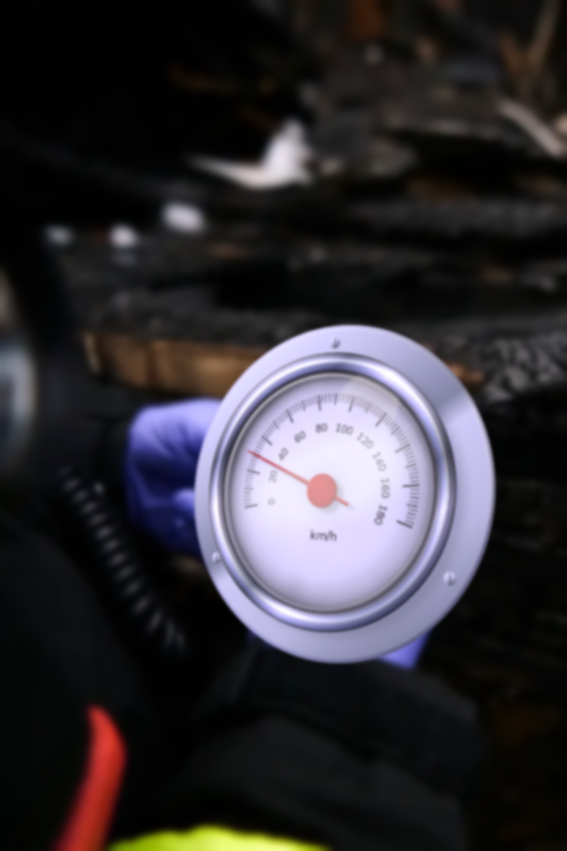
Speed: 30 km/h
